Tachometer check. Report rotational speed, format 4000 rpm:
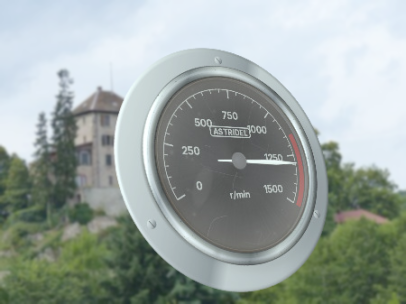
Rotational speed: 1300 rpm
